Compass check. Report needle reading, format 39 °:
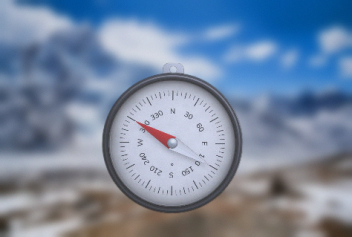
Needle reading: 300 °
